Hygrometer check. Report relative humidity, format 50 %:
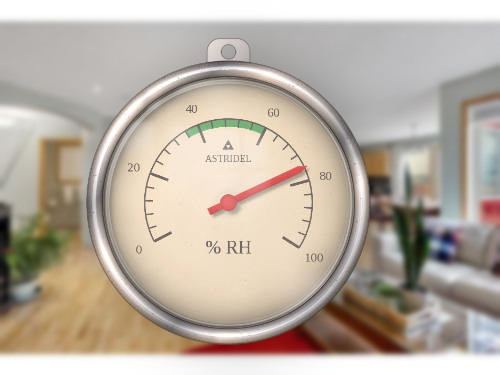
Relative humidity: 76 %
